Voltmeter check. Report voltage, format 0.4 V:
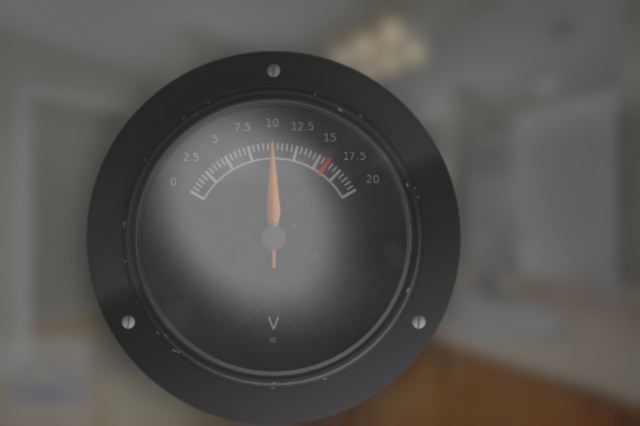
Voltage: 10 V
